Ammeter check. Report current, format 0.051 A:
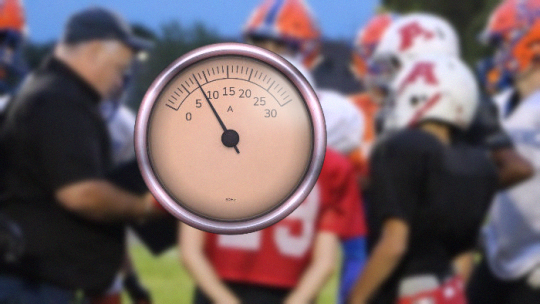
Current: 8 A
